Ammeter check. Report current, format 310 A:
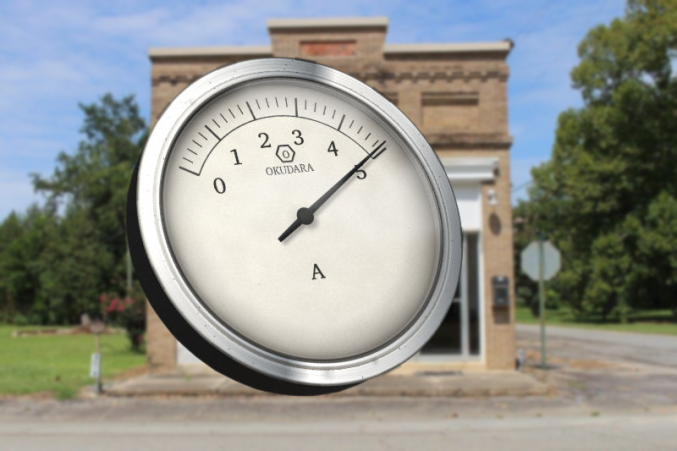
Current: 4.9 A
